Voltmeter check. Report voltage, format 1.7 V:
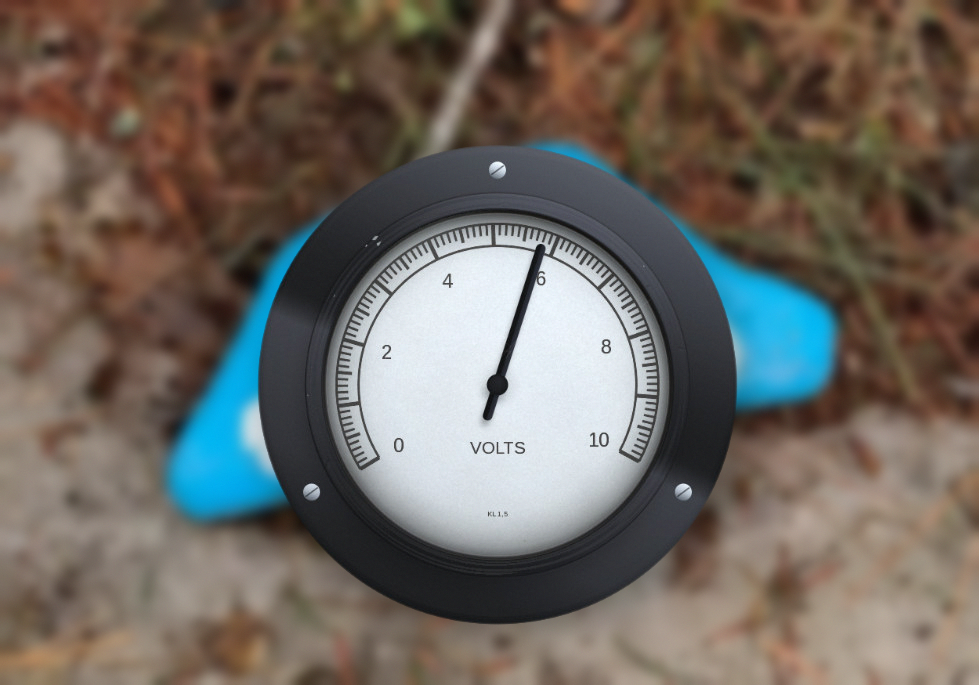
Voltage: 5.8 V
